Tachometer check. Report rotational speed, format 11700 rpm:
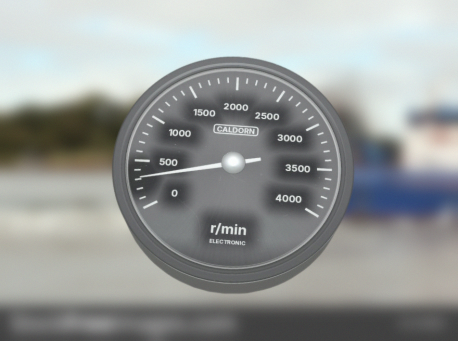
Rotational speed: 300 rpm
